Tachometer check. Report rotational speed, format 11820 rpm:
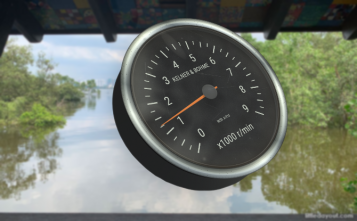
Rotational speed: 1250 rpm
